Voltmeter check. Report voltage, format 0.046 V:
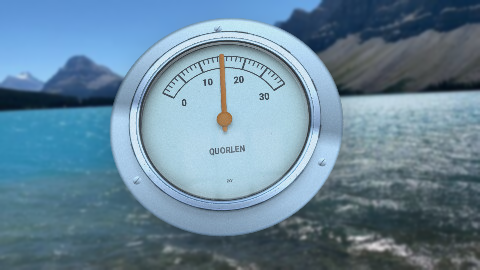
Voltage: 15 V
